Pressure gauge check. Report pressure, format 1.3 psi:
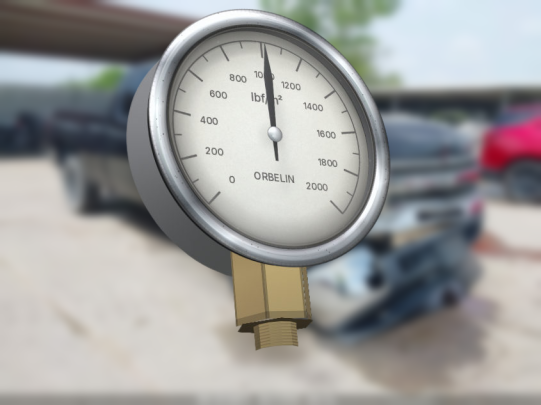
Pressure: 1000 psi
